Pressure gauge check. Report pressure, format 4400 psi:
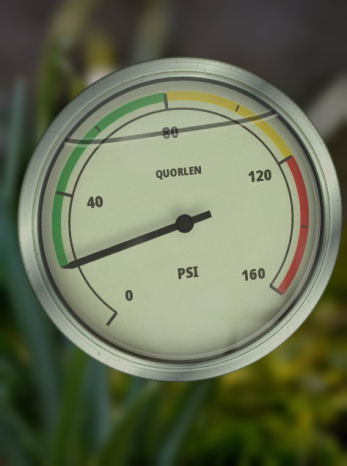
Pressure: 20 psi
